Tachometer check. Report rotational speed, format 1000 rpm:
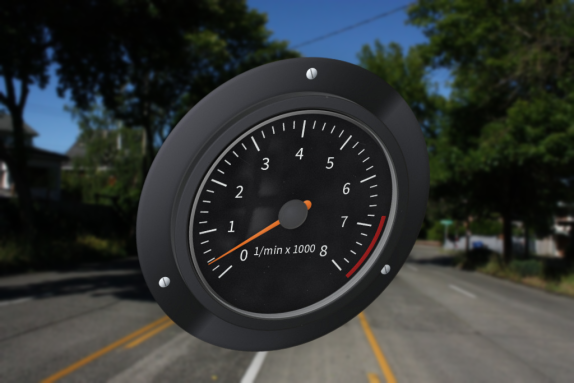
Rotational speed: 400 rpm
